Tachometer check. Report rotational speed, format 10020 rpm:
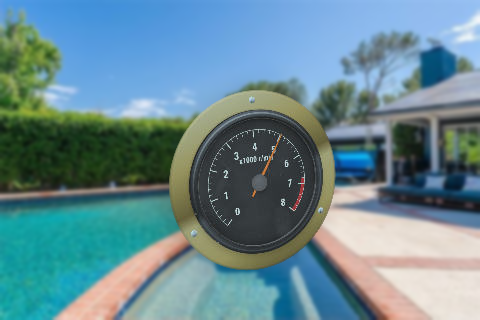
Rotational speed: 5000 rpm
